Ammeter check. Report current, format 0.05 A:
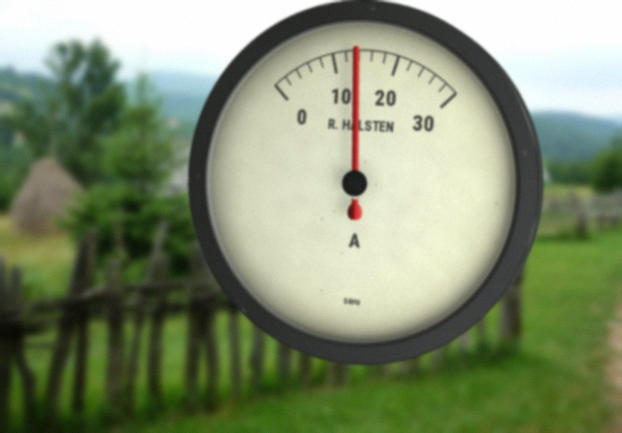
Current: 14 A
